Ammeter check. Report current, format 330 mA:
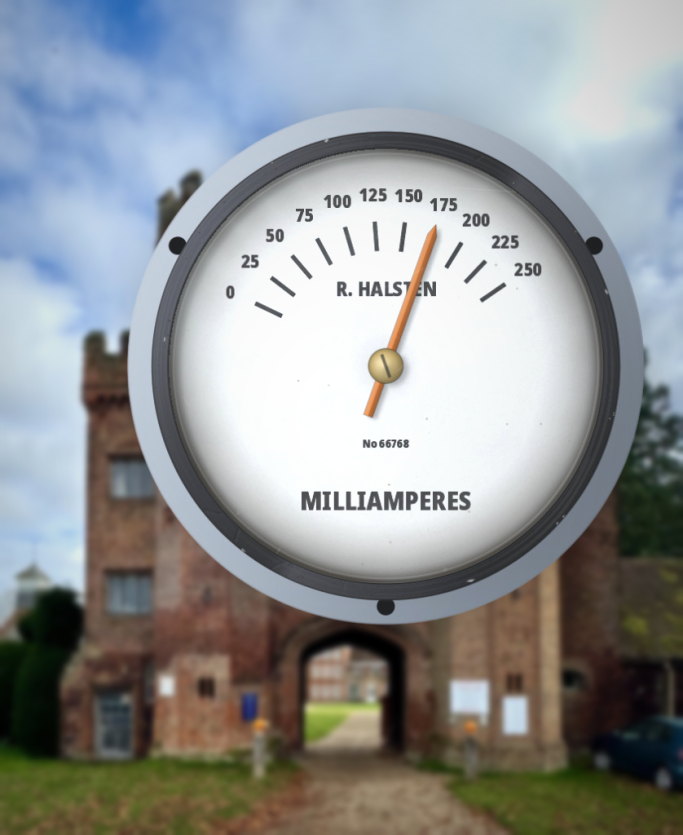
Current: 175 mA
